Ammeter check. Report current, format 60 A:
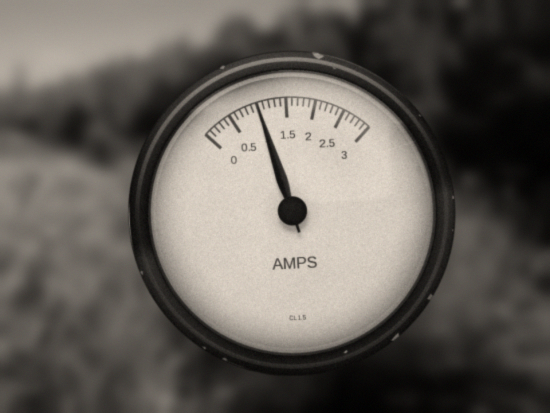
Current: 1 A
